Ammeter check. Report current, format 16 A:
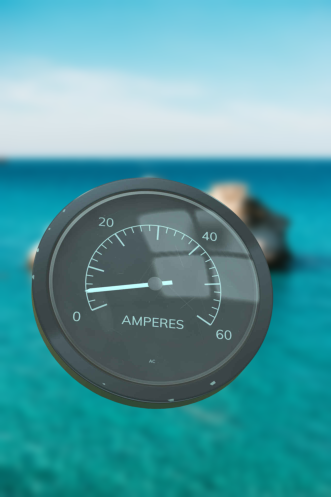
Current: 4 A
